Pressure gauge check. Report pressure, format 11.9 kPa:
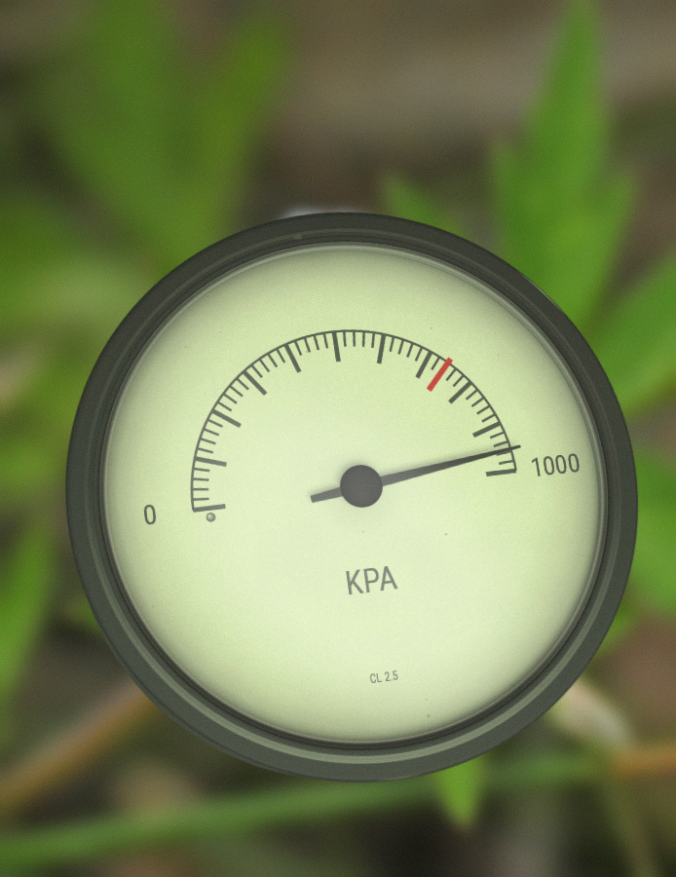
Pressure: 960 kPa
